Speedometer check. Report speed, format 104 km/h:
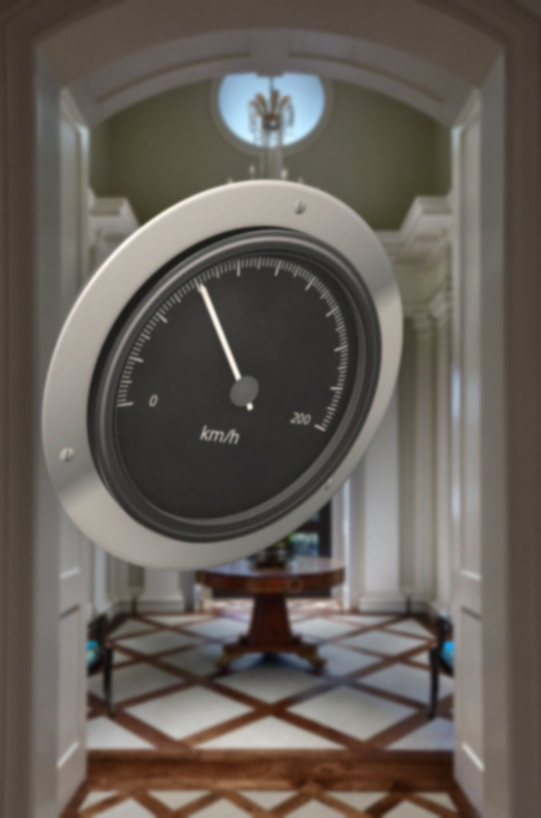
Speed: 60 km/h
